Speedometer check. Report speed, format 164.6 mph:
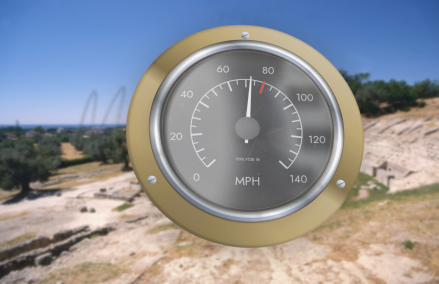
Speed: 72.5 mph
